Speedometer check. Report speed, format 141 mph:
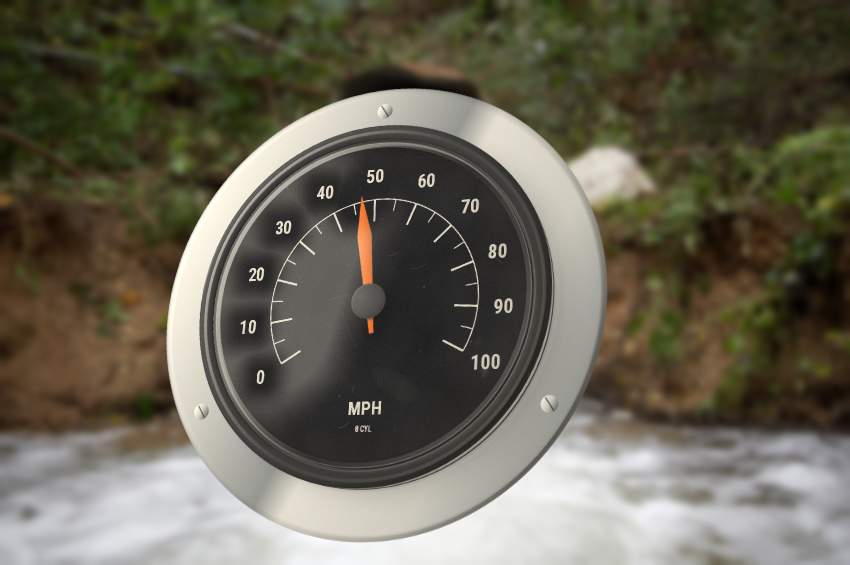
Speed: 47.5 mph
